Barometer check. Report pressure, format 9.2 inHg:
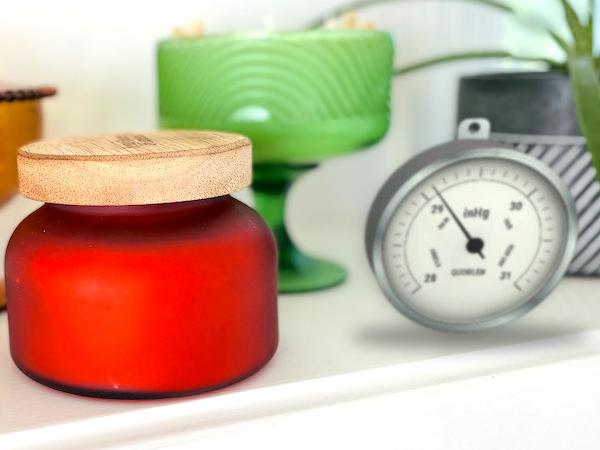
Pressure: 29.1 inHg
